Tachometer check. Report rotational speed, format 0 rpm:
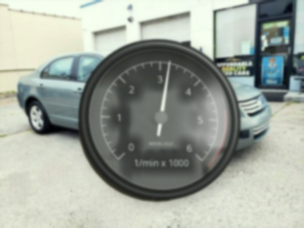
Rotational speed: 3200 rpm
